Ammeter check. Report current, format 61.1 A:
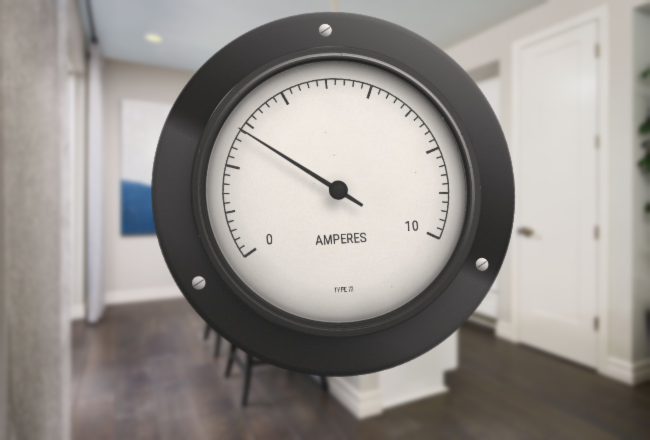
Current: 2.8 A
